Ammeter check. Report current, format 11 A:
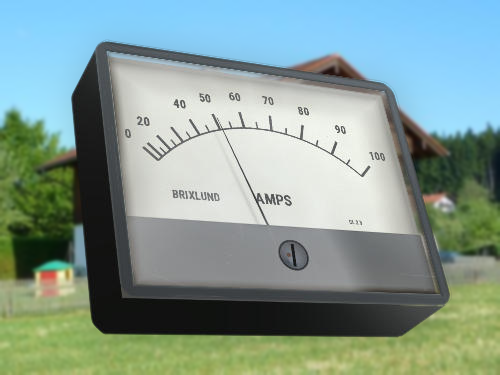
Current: 50 A
